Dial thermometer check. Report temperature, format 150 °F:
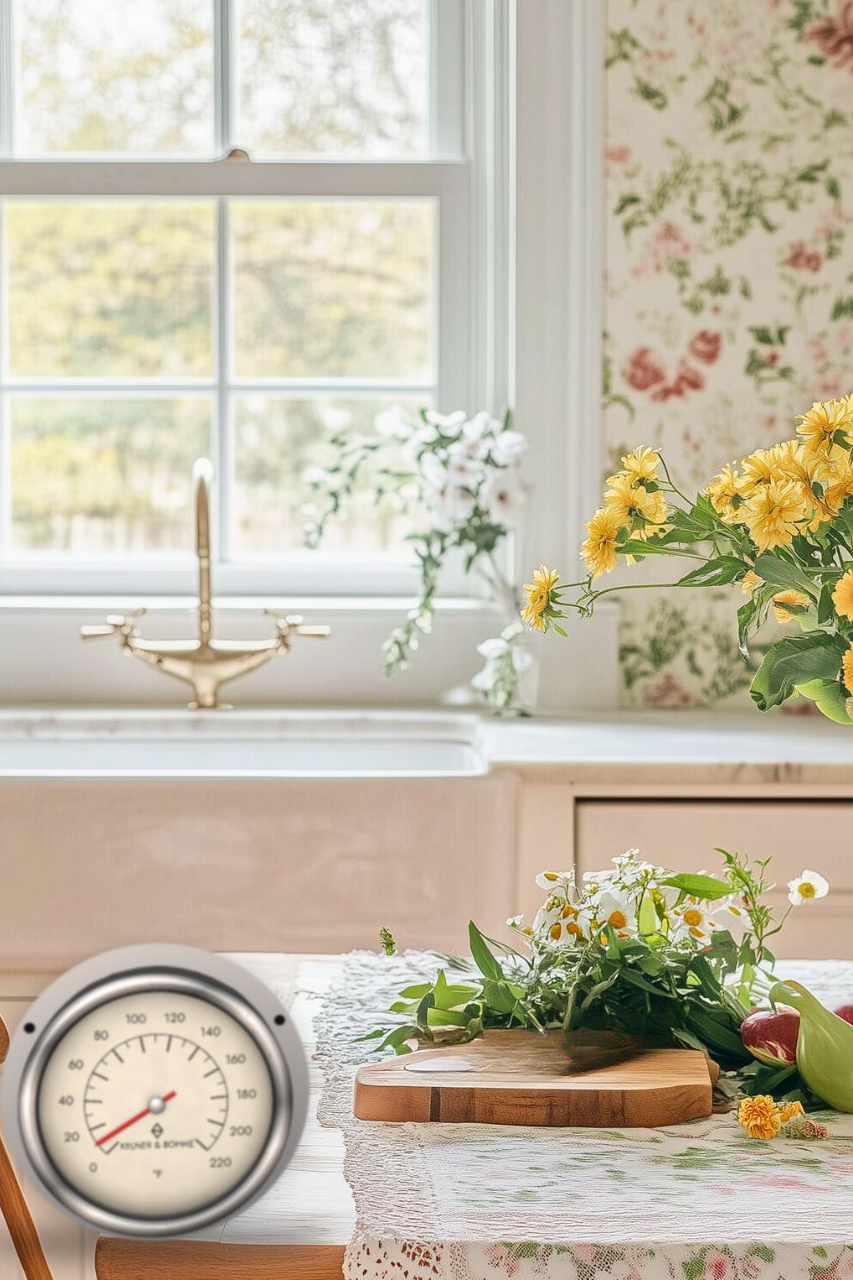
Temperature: 10 °F
